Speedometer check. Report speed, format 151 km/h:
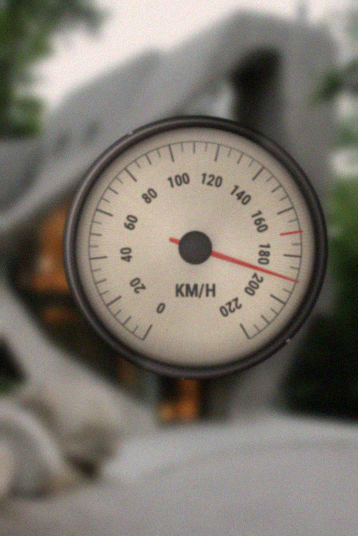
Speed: 190 km/h
